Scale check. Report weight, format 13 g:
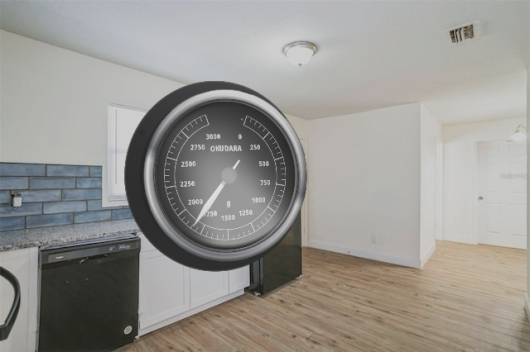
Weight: 1850 g
